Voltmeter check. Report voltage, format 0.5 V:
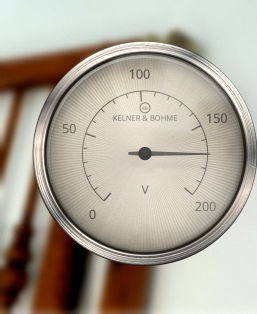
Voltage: 170 V
